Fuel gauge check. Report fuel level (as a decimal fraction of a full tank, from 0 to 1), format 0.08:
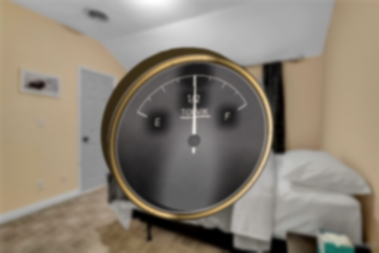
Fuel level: 0.5
